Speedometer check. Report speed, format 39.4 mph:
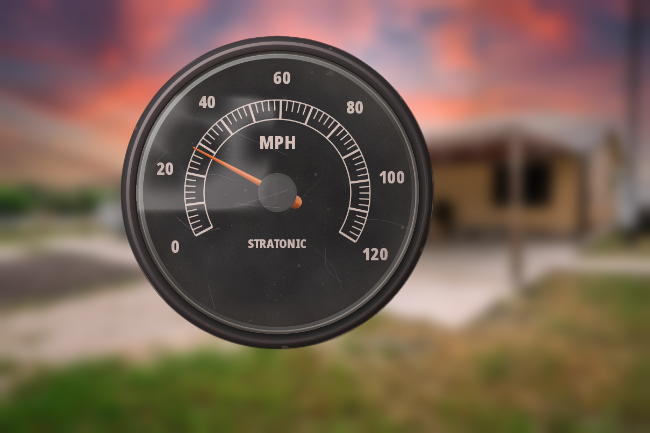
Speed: 28 mph
